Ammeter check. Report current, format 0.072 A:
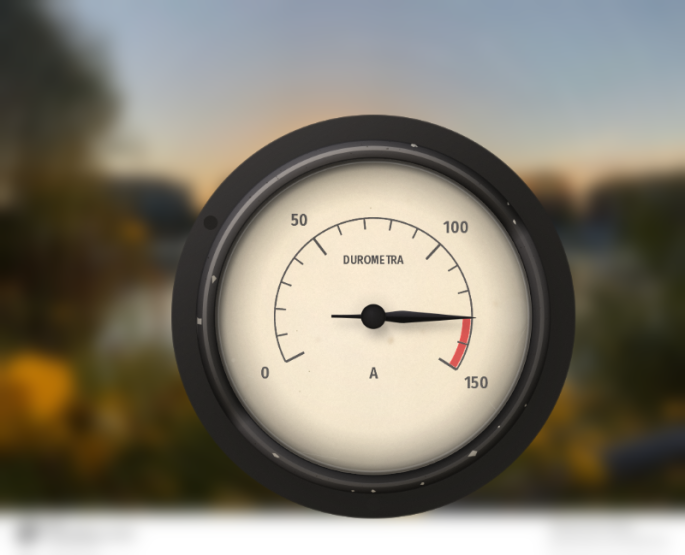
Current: 130 A
